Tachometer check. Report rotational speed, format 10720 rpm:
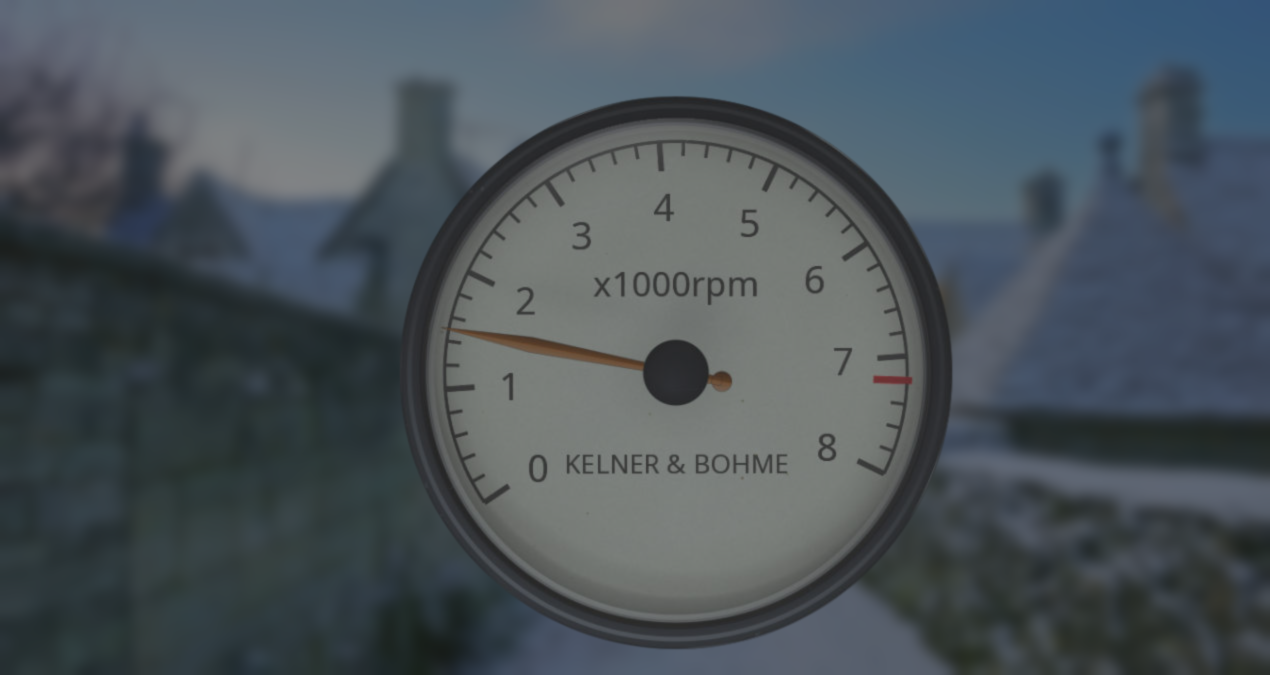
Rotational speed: 1500 rpm
